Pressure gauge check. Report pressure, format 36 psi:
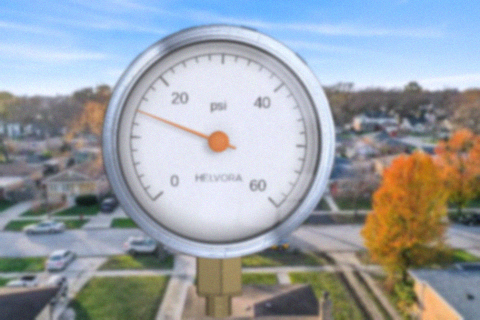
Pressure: 14 psi
